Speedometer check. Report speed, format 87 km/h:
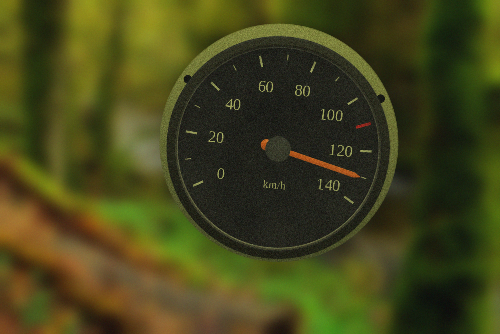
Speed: 130 km/h
